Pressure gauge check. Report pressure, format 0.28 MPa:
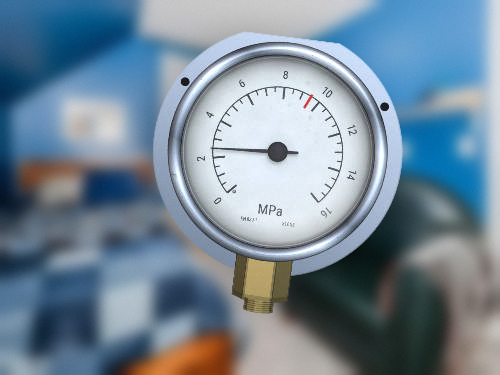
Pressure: 2.5 MPa
